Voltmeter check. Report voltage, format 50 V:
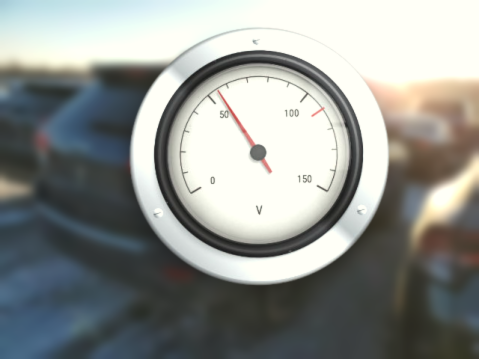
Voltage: 55 V
